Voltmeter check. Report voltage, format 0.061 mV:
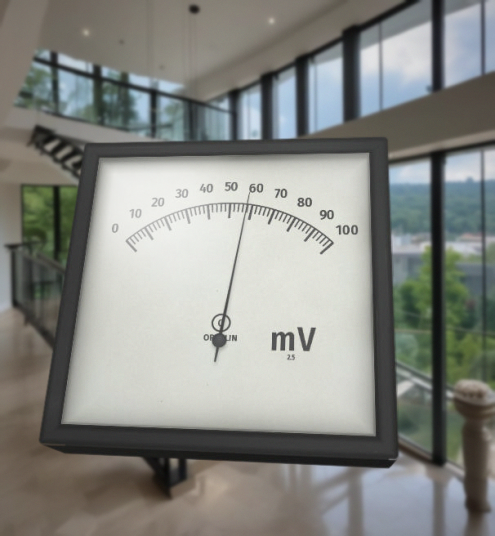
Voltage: 58 mV
